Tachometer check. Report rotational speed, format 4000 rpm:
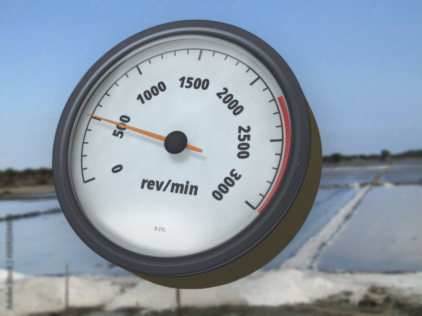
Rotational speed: 500 rpm
